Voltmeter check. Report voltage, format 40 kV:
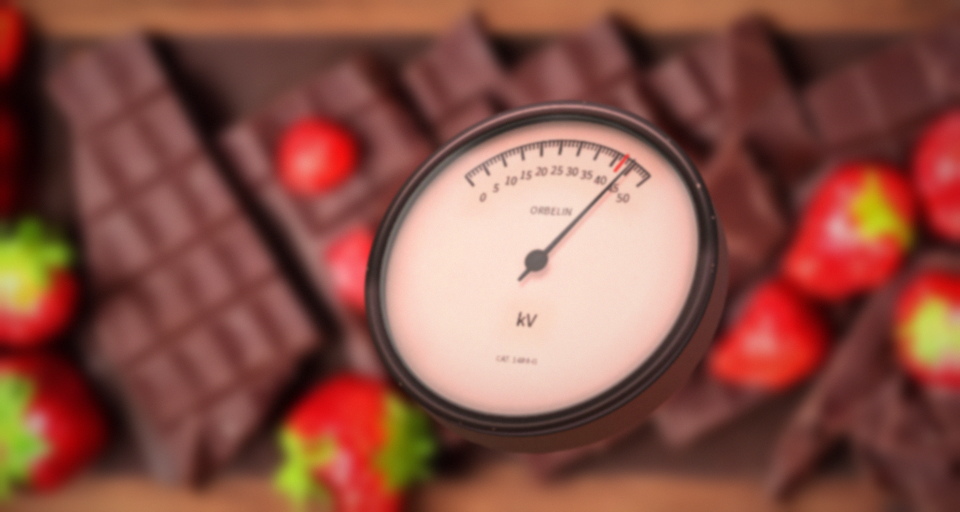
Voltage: 45 kV
